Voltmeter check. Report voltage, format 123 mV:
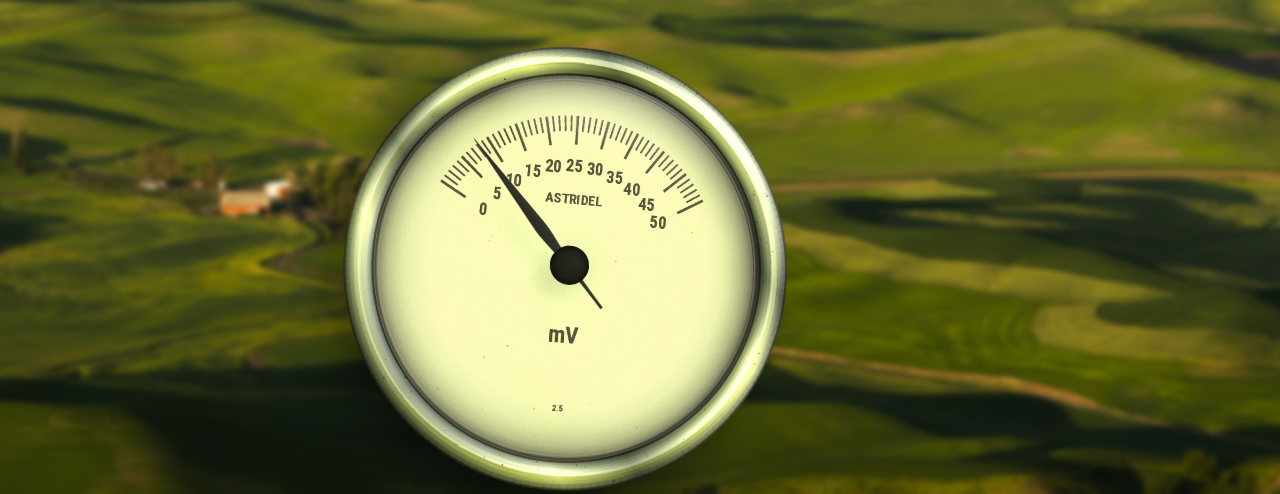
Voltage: 8 mV
